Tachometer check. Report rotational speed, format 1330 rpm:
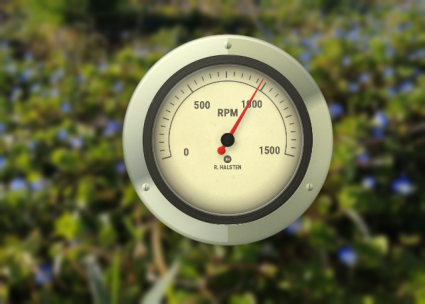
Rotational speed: 975 rpm
